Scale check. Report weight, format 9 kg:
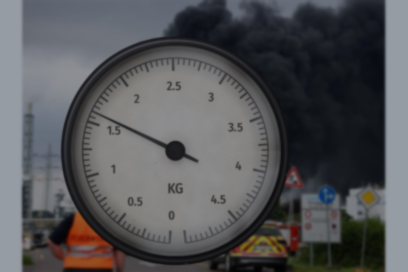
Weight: 1.6 kg
